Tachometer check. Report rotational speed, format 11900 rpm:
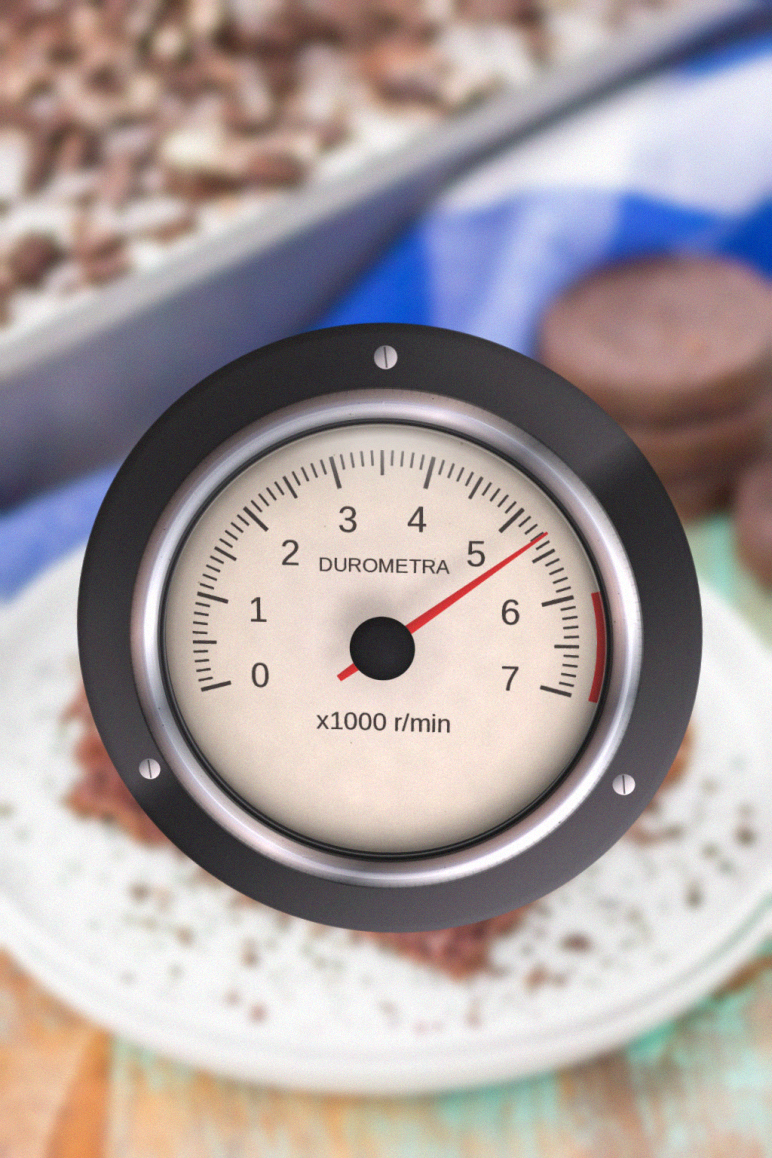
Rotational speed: 5300 rpm
